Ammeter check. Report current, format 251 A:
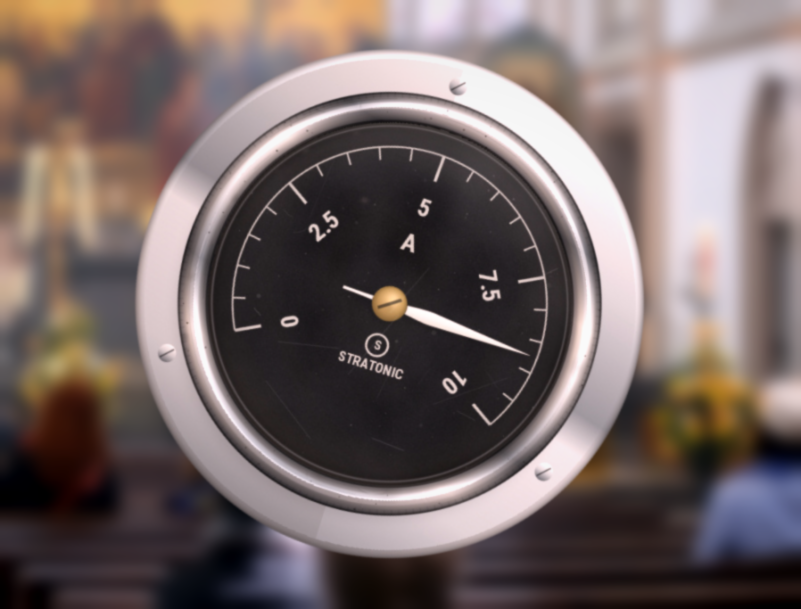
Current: 8.75 A
